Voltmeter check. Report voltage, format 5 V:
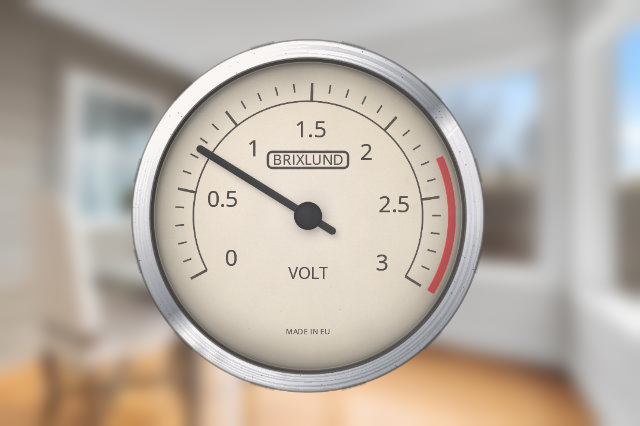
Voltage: 0.75 V
